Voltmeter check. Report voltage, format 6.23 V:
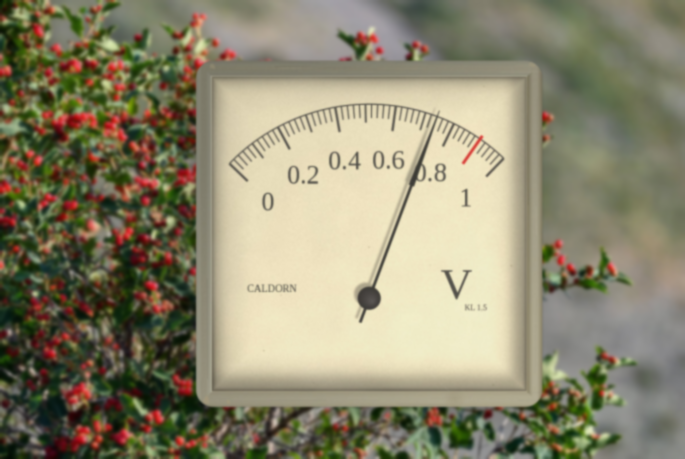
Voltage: 0.74 V
